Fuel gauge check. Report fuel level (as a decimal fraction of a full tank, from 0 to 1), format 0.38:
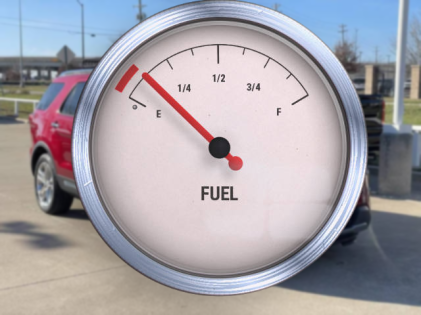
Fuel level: 0.125
